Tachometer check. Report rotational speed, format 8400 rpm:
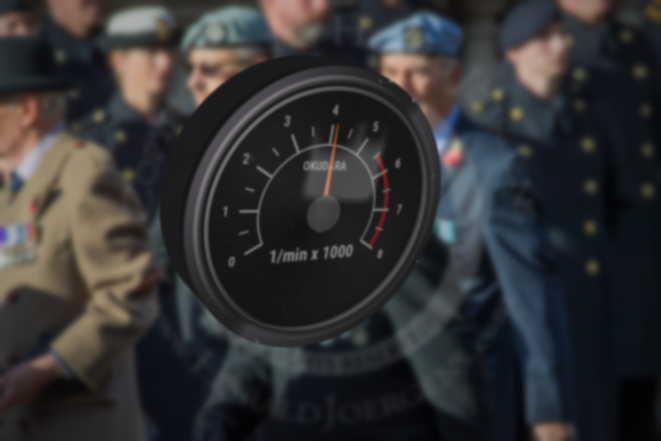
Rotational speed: 4000 rpm
